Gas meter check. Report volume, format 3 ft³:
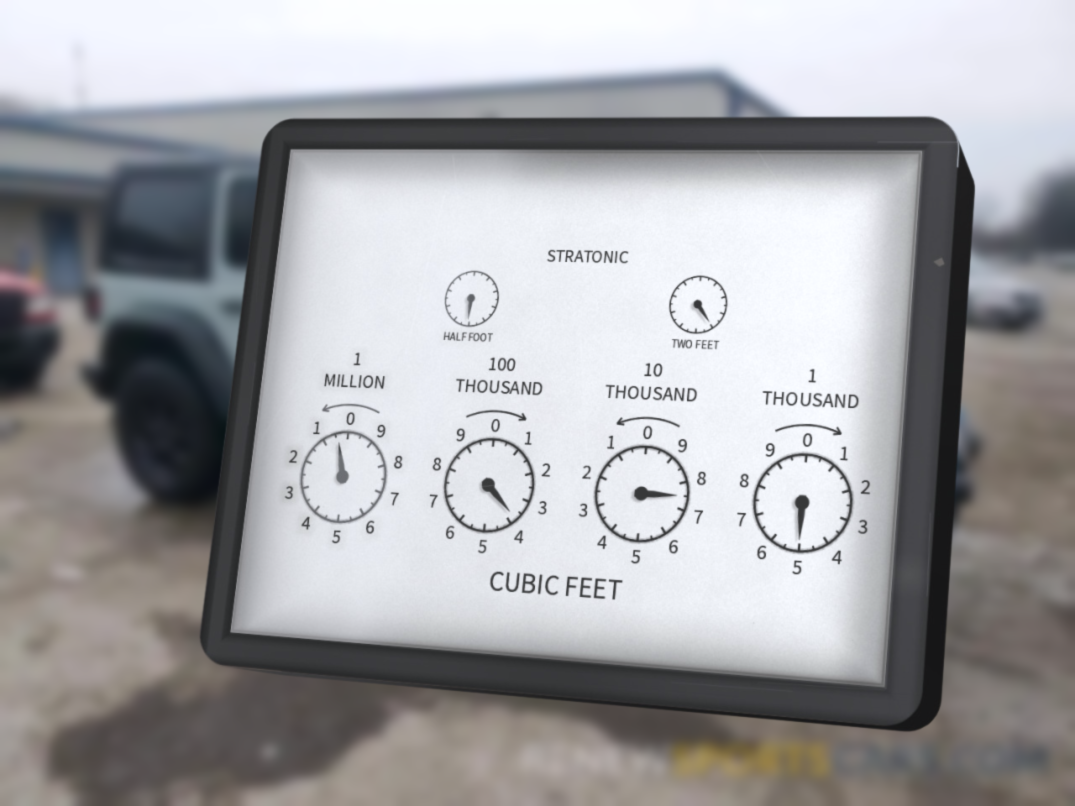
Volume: 37500 ft³
